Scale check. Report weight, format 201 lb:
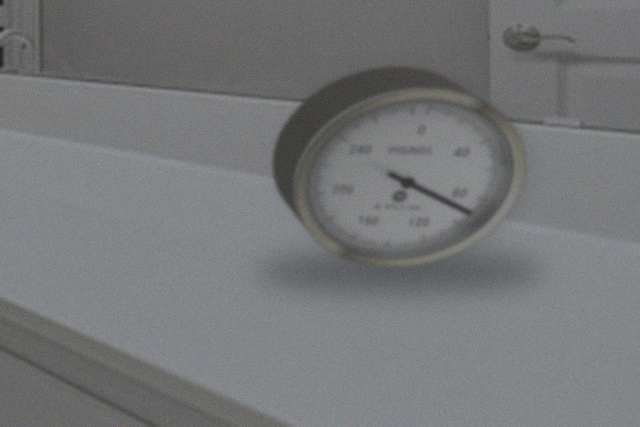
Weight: 90 lb
